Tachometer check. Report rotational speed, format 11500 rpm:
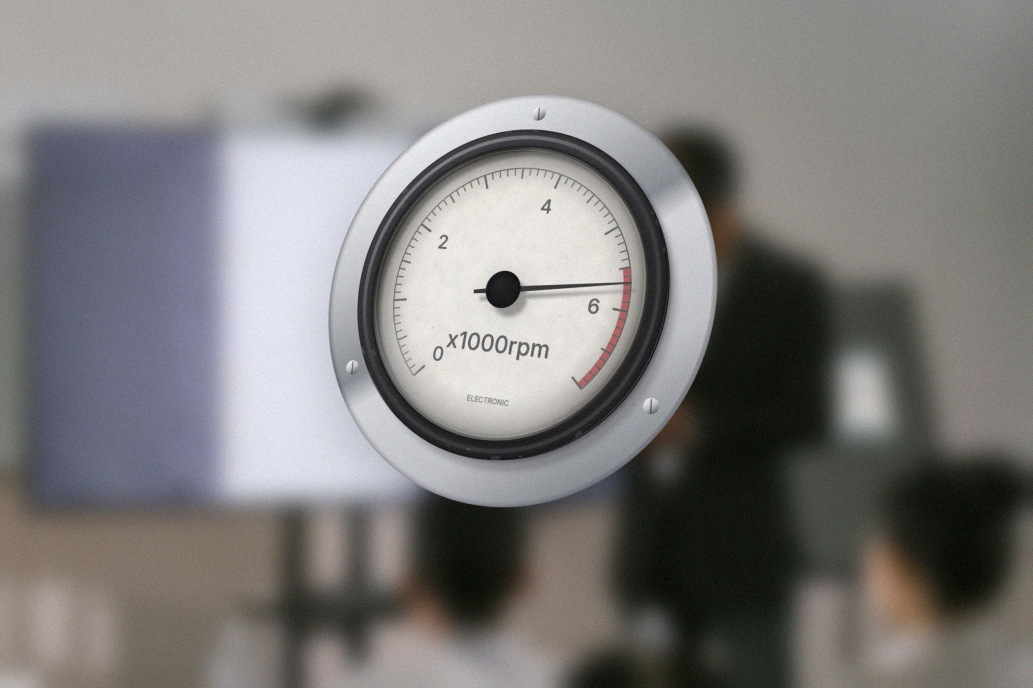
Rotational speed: 5700 rpm
